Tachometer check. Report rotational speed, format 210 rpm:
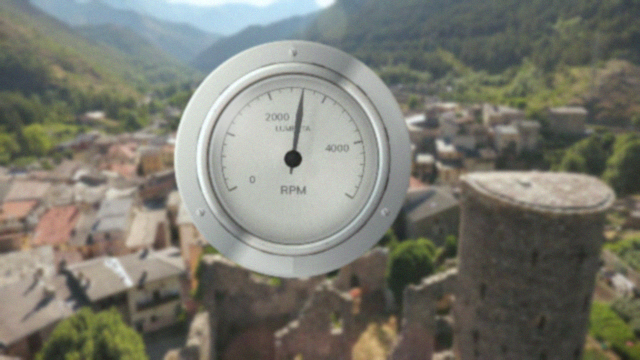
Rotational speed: 2600 rpm
